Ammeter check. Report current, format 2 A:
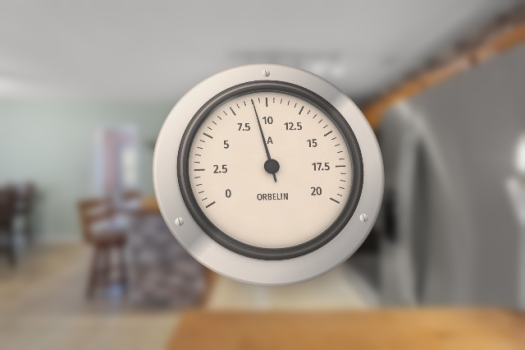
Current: 9 A
